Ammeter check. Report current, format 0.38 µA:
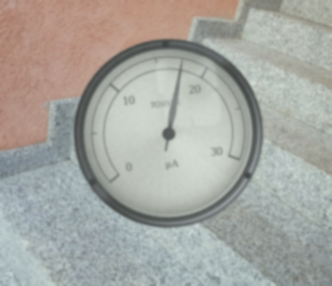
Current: 17.5 µA
